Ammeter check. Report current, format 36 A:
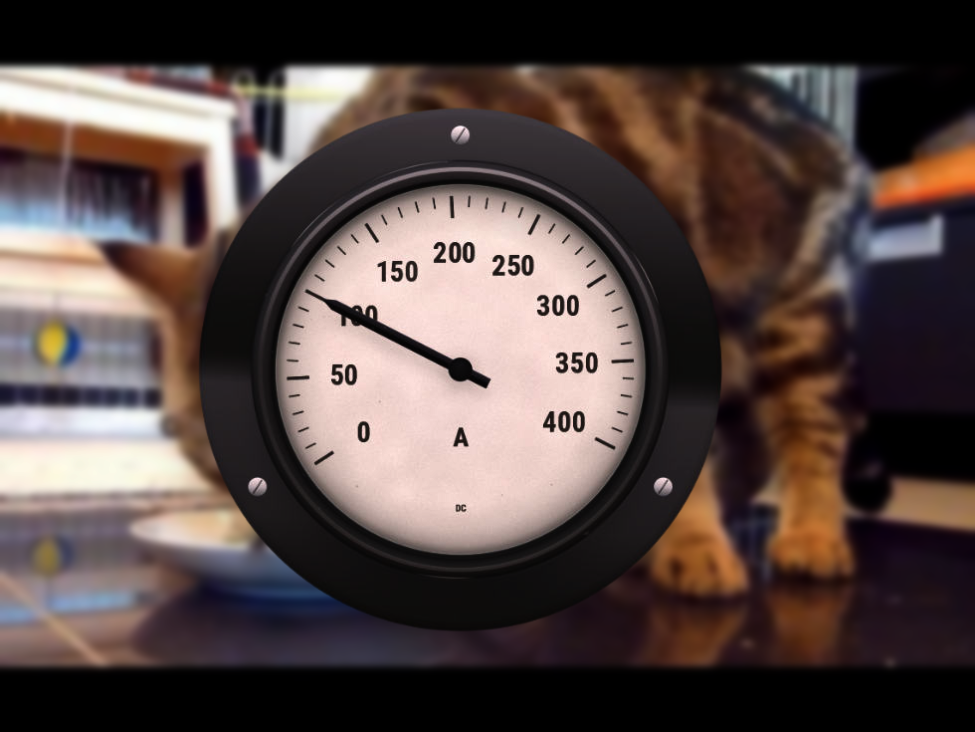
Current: 100 A
